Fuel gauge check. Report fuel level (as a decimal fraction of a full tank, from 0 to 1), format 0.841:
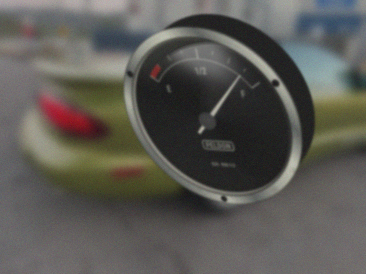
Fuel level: 0.875
